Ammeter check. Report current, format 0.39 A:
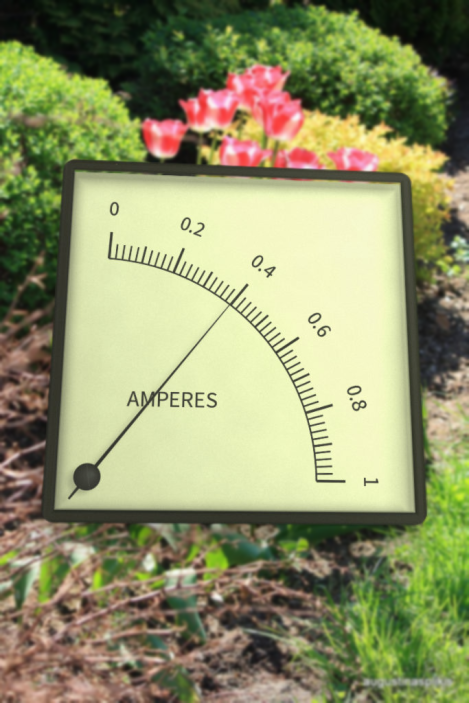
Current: 0.4 A
